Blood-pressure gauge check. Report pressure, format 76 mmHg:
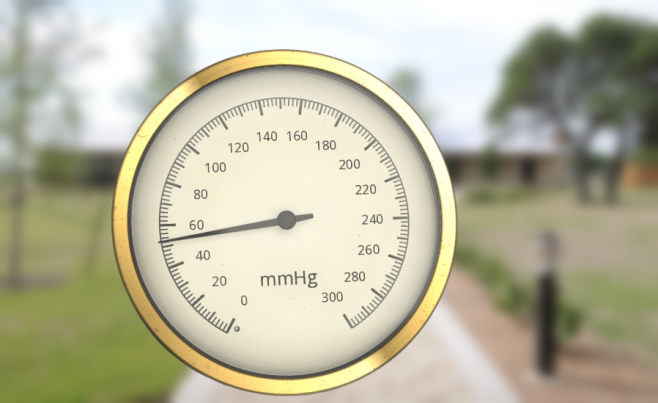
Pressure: 52 mmHg
